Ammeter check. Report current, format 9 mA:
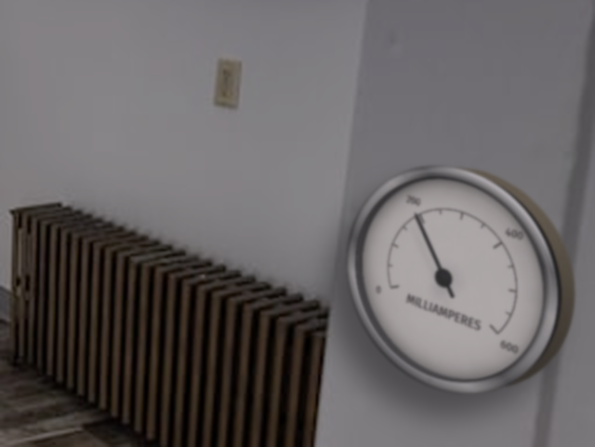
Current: 200 mA
